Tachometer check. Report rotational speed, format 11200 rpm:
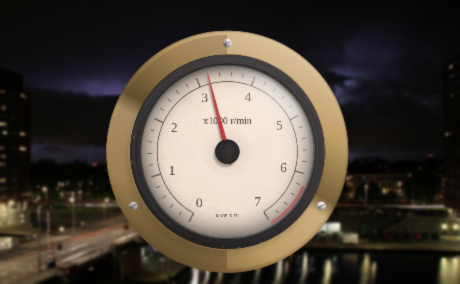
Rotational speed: 3200 rpm
